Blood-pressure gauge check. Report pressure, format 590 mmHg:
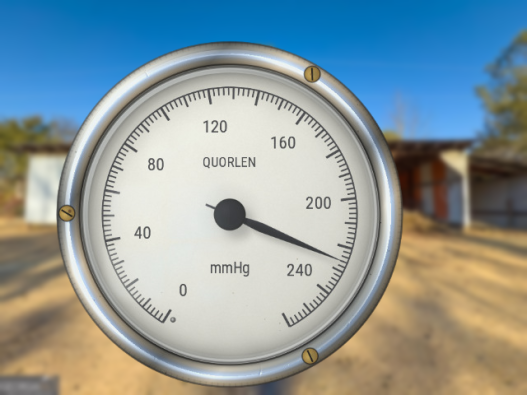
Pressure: 226 mmHg
